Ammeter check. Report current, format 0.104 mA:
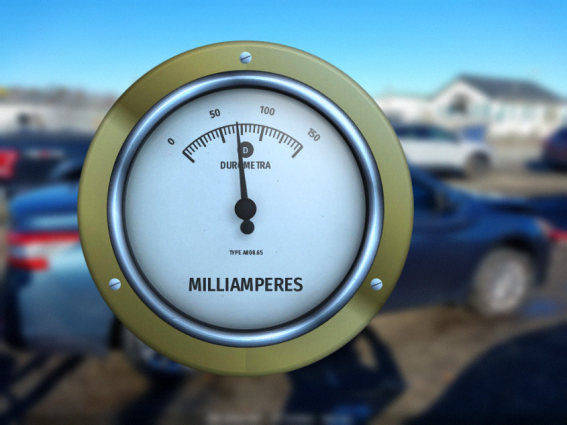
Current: 70 mA
